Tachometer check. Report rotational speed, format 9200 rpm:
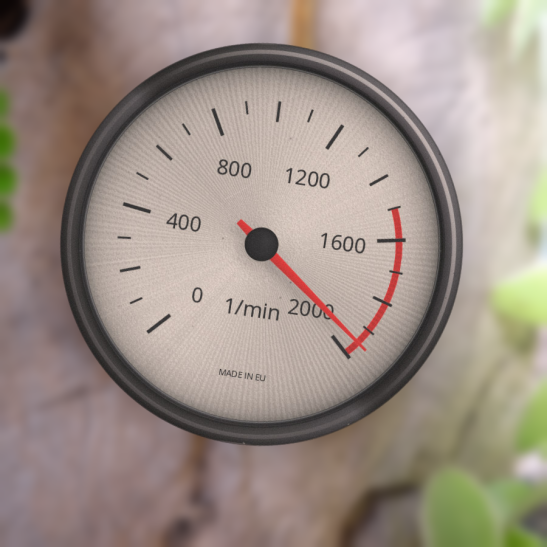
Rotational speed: 1950 rpm
